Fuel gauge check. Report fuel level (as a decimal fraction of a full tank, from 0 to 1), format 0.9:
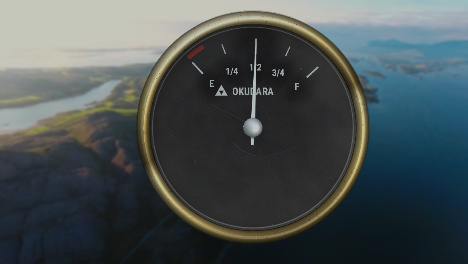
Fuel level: 0.5
